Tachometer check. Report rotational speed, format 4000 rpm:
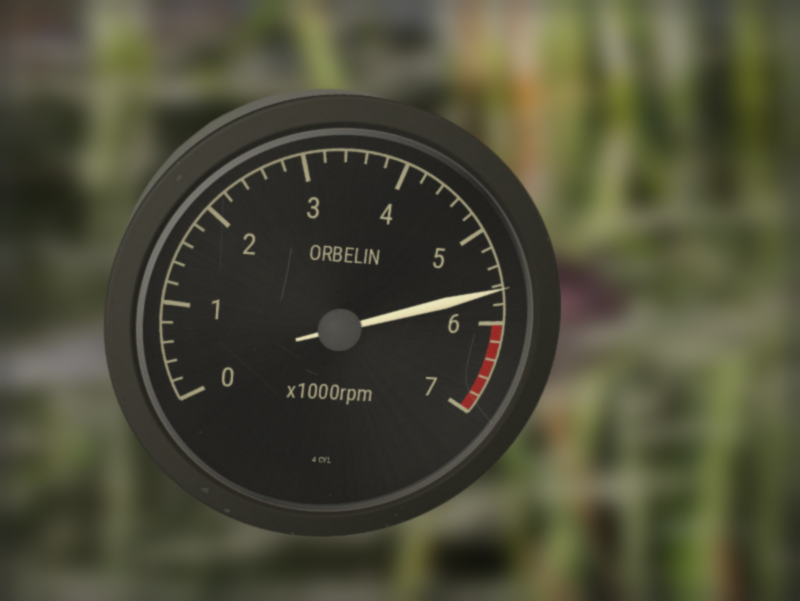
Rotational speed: 5600 rpm
